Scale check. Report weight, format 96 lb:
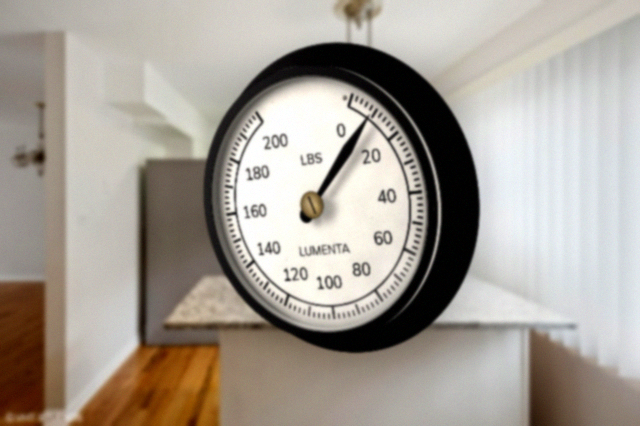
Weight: 10 lb
